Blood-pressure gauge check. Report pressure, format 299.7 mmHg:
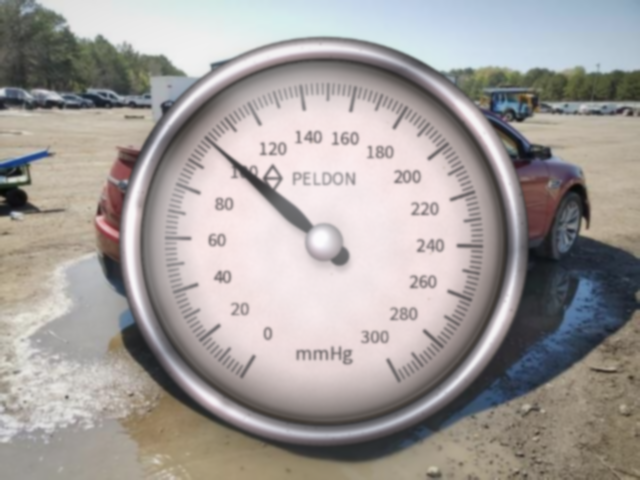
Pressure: 100 mmHg
